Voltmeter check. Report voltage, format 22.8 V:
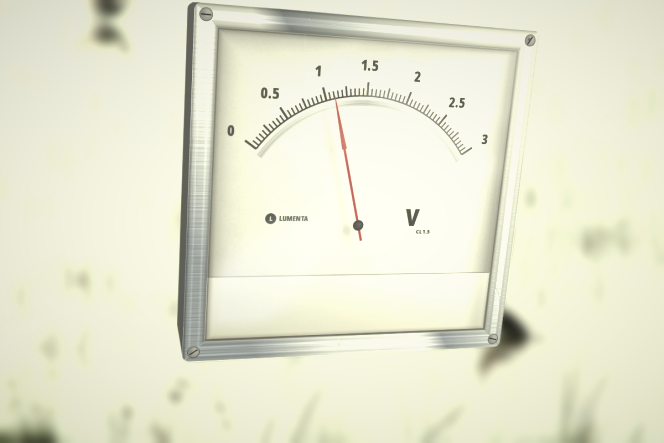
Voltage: 1.1 V
